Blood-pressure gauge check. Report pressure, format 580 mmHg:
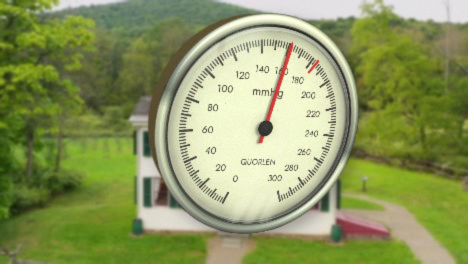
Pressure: 160 mmHg
